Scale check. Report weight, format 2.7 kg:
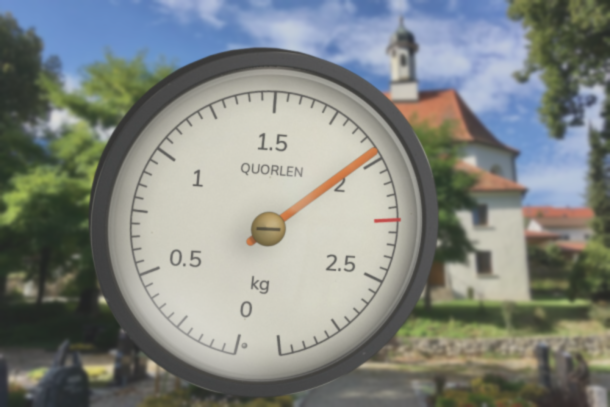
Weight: 1.95 kg
